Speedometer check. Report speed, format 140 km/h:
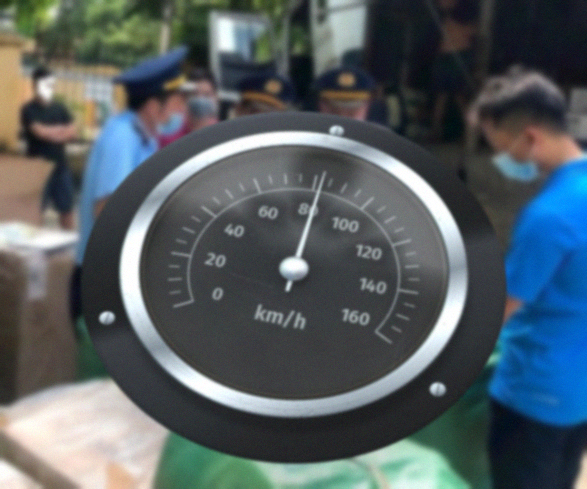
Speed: 82.5 km/h
